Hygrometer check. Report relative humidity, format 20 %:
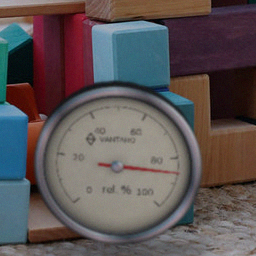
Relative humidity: 85 %
